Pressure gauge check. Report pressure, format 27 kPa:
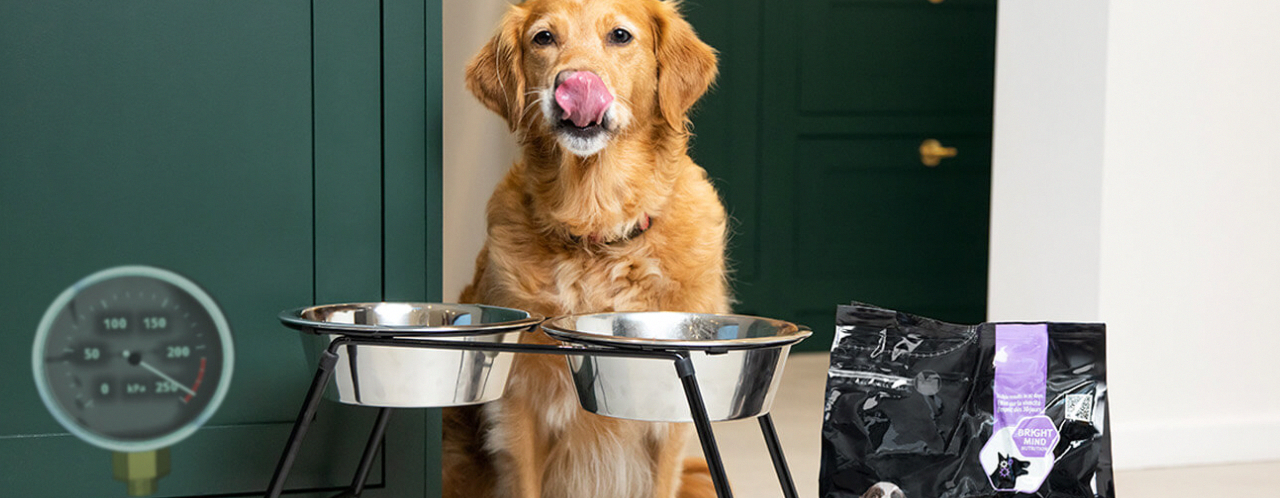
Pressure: 240 kPa
